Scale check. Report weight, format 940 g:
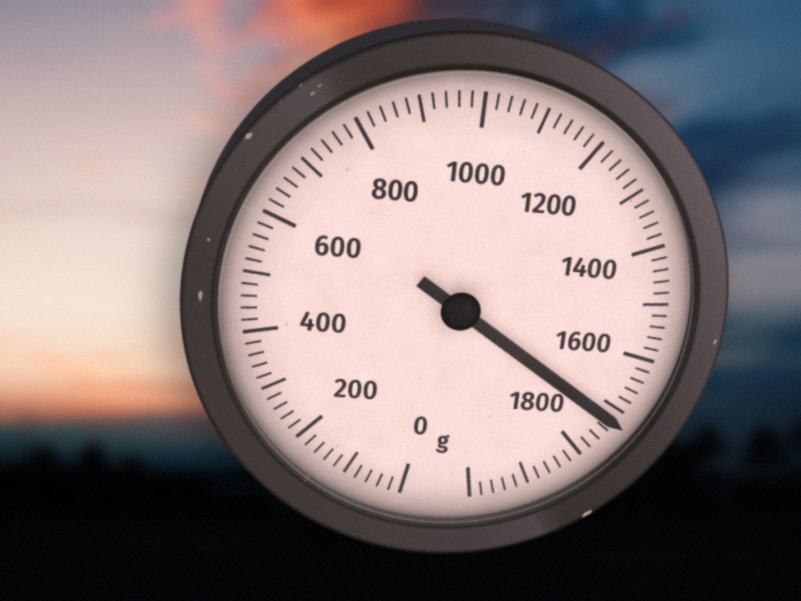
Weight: 1720 g
